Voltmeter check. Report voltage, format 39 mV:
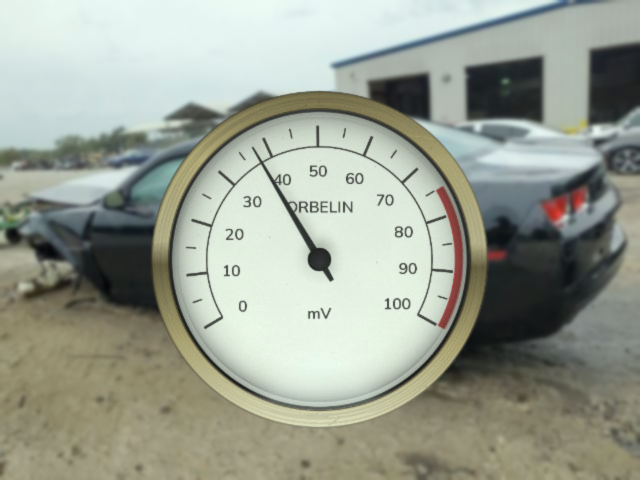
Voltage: 37.5 mV
